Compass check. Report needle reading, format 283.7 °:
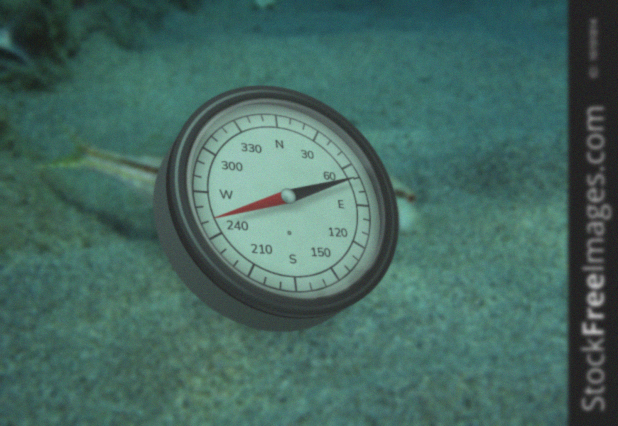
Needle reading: 250 °
